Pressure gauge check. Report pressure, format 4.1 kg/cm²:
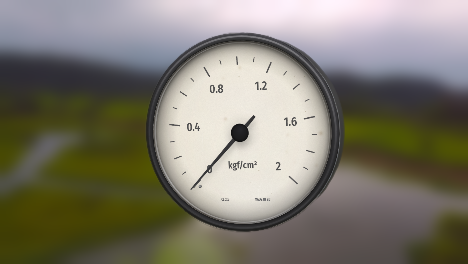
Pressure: 0 kg/cm²
